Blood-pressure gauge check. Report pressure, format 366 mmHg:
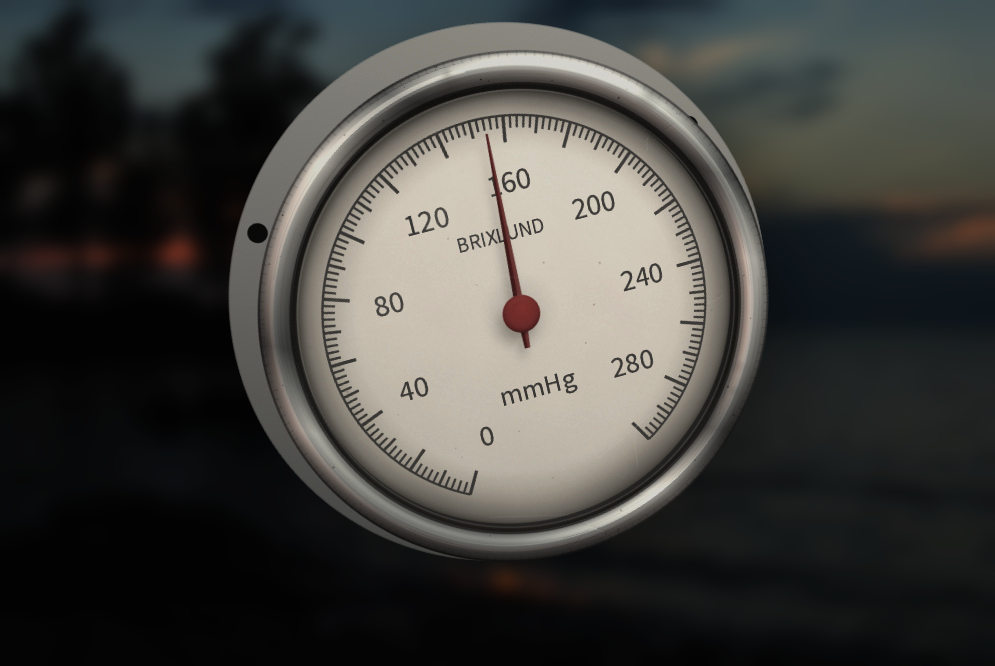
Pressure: 154 mmHg
